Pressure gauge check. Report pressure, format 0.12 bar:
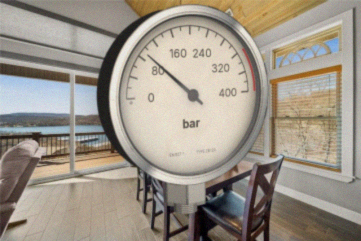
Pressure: 90 bar
